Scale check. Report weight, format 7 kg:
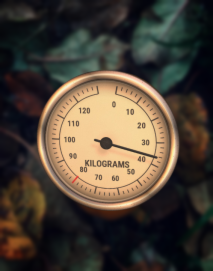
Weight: 36 kg
